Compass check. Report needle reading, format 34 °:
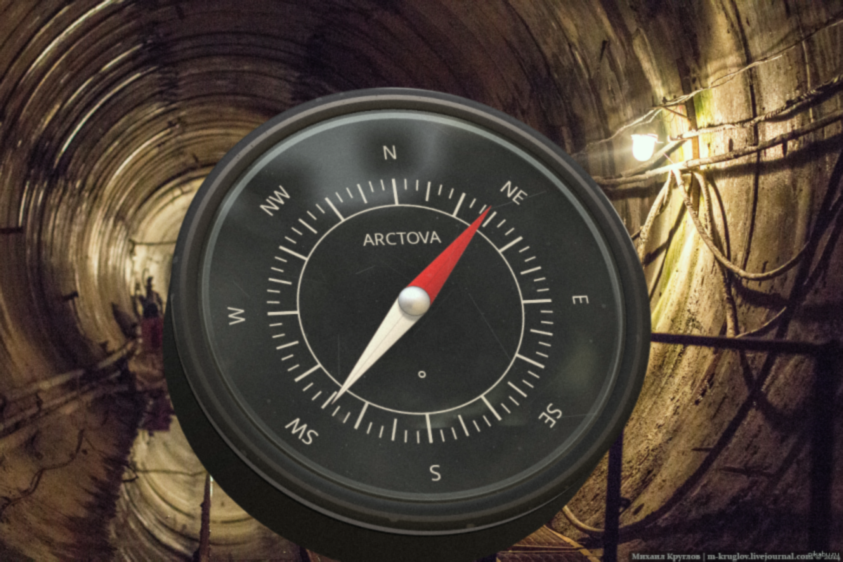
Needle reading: 42.5 °
